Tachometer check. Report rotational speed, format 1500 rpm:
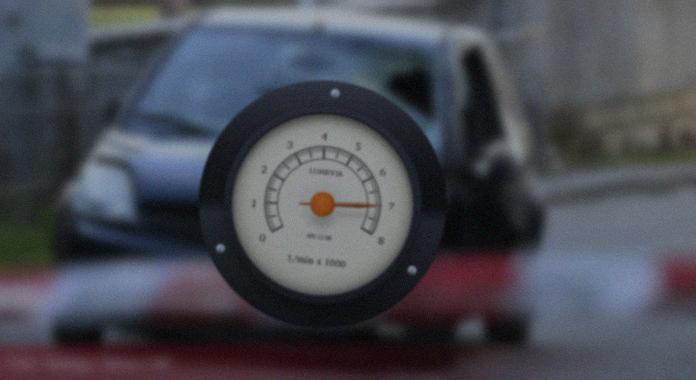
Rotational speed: 7000 rpm
